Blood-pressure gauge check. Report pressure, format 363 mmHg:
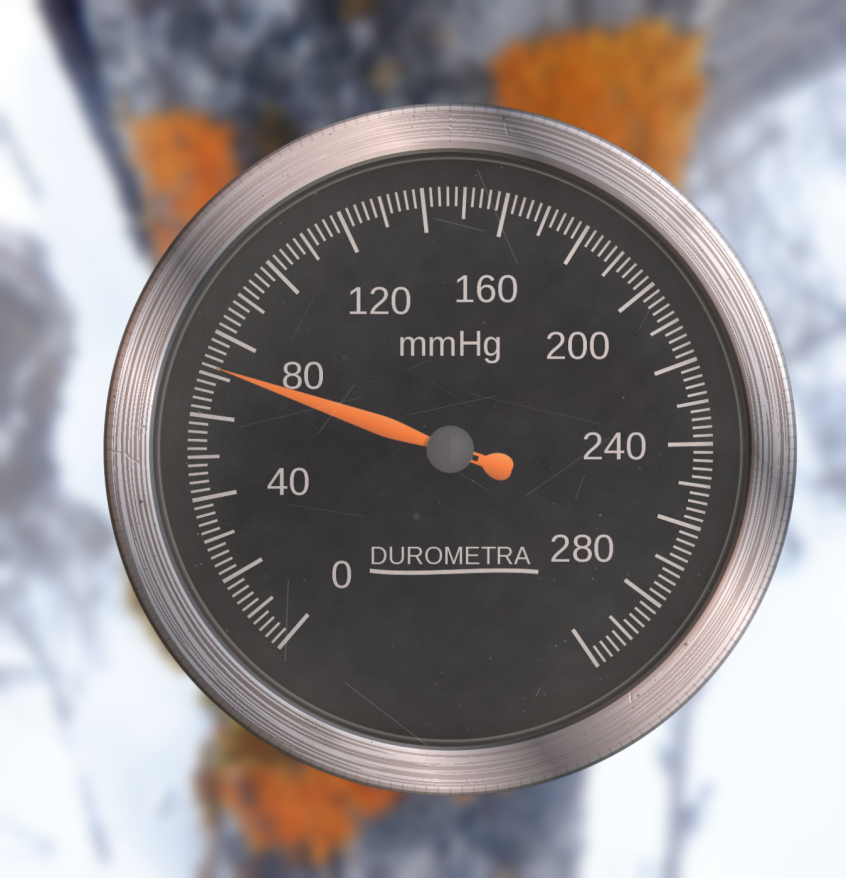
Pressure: 72 mmHg
